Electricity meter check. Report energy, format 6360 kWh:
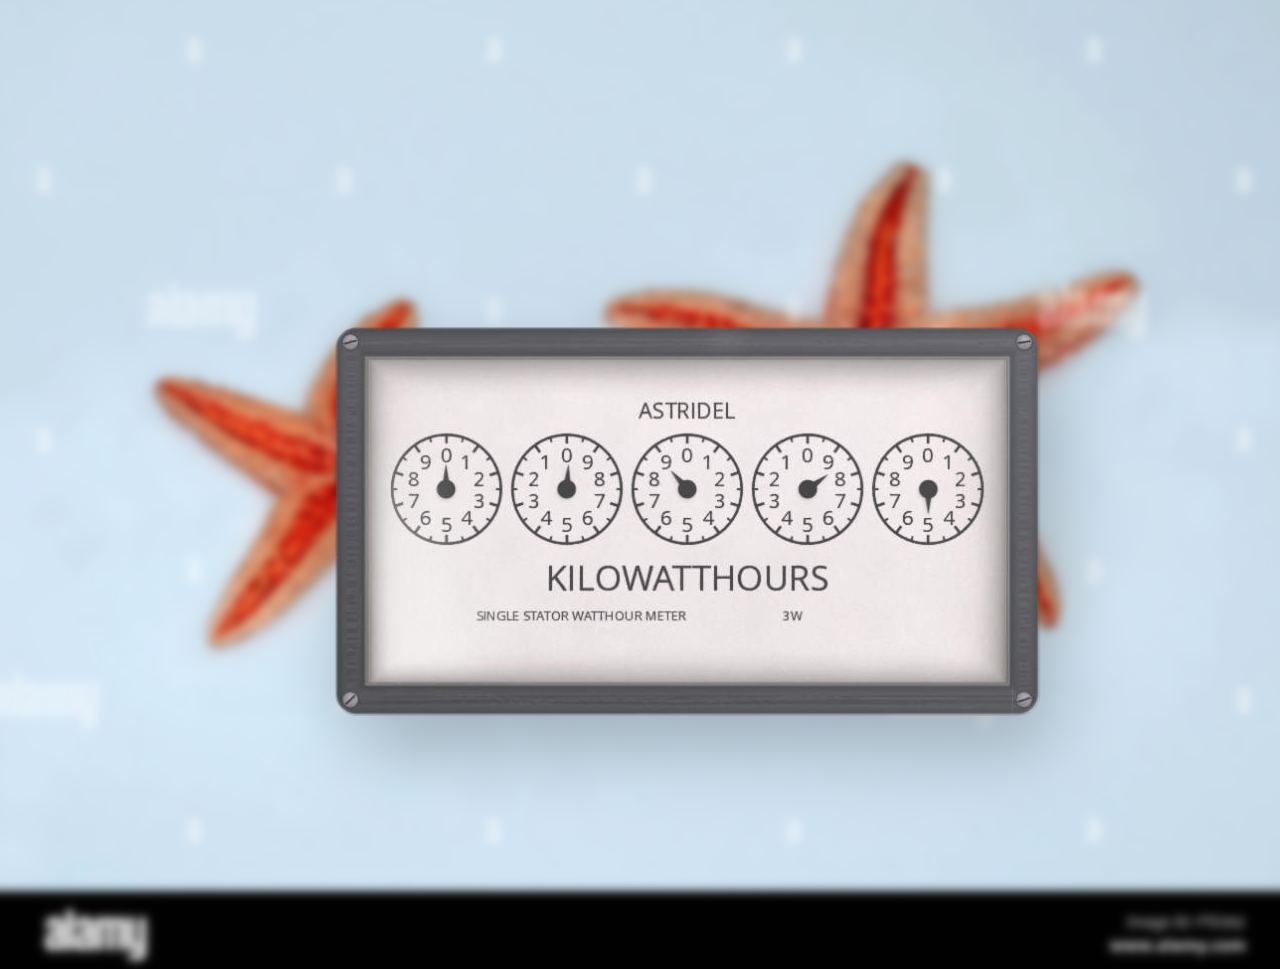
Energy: 99885 kWh
